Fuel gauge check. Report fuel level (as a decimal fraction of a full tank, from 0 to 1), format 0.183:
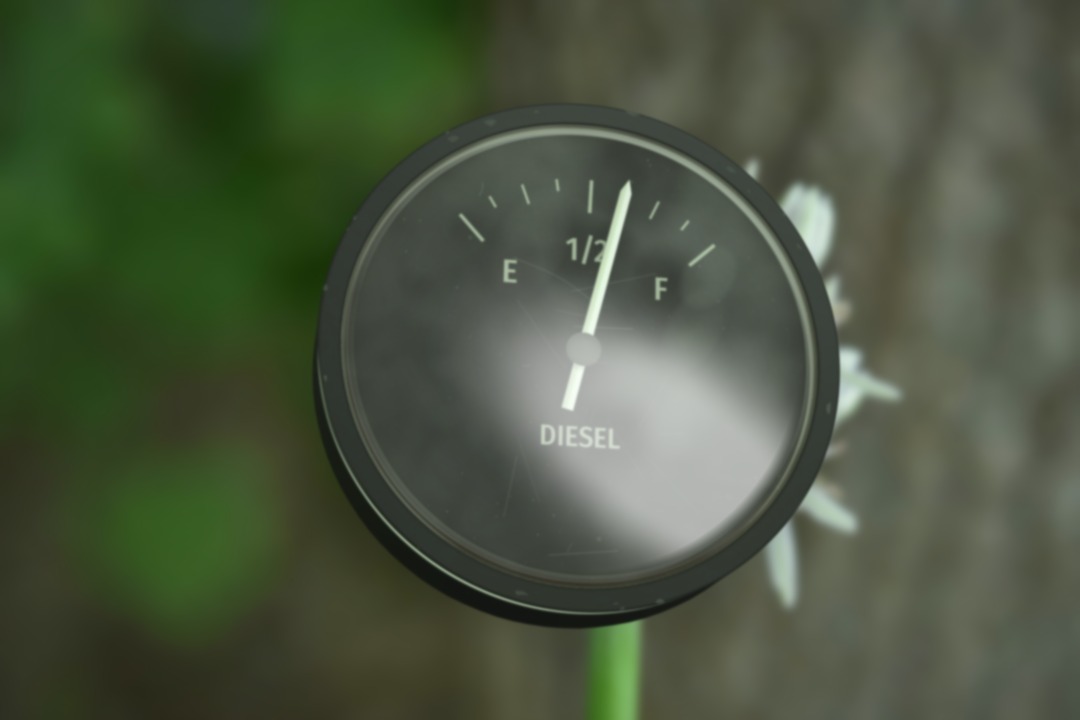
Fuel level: 0.625
